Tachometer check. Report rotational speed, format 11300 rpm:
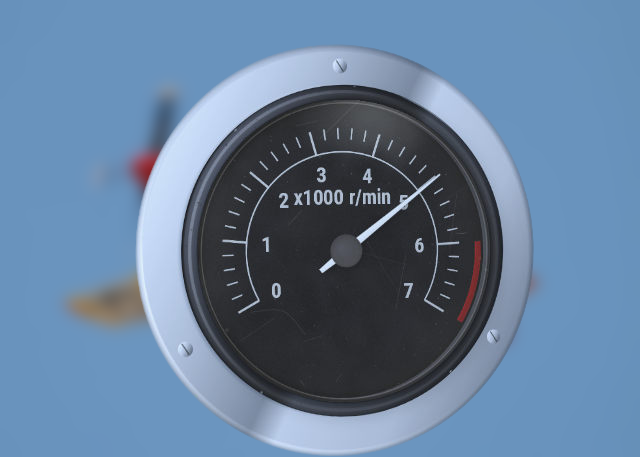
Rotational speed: 5000 rpm
